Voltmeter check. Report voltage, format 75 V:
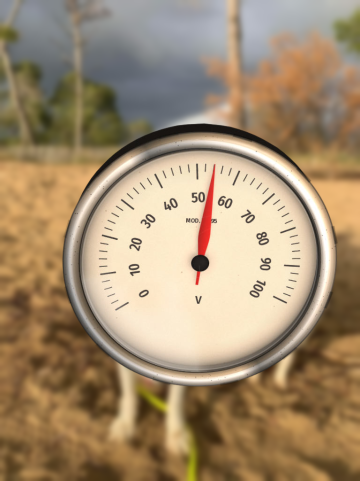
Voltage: 54 V
